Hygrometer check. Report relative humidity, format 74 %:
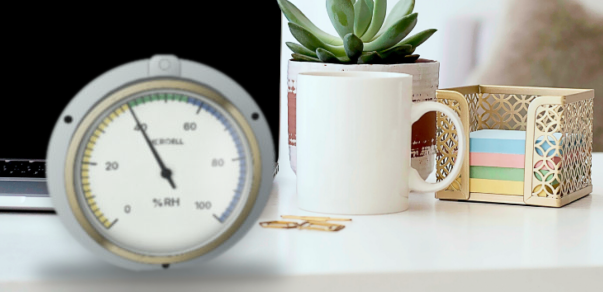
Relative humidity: 40 %
